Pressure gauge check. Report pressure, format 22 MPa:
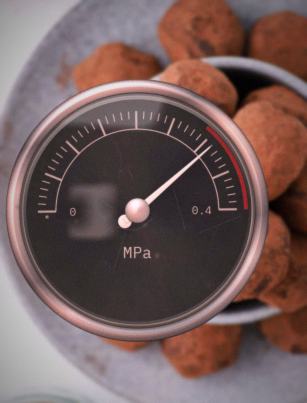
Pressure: 0.31 MPa
